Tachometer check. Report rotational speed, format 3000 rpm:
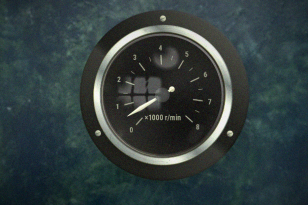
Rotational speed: 500 rpm
